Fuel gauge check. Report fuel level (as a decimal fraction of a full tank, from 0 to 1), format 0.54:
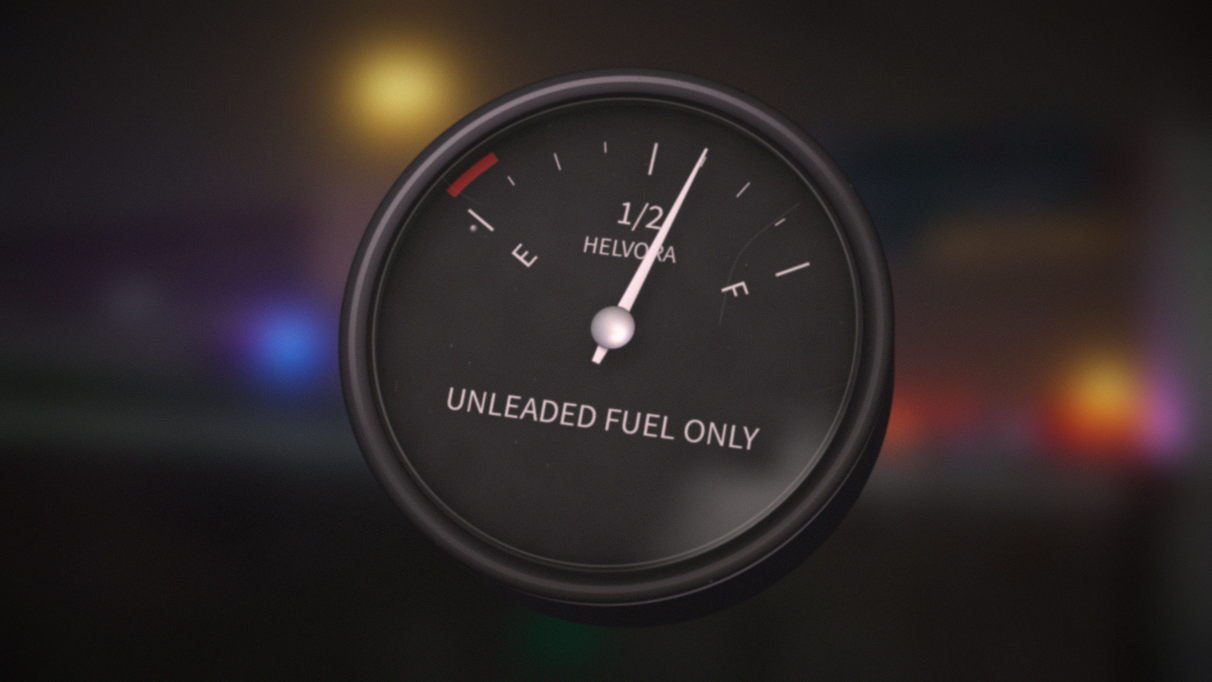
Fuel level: 0.625
